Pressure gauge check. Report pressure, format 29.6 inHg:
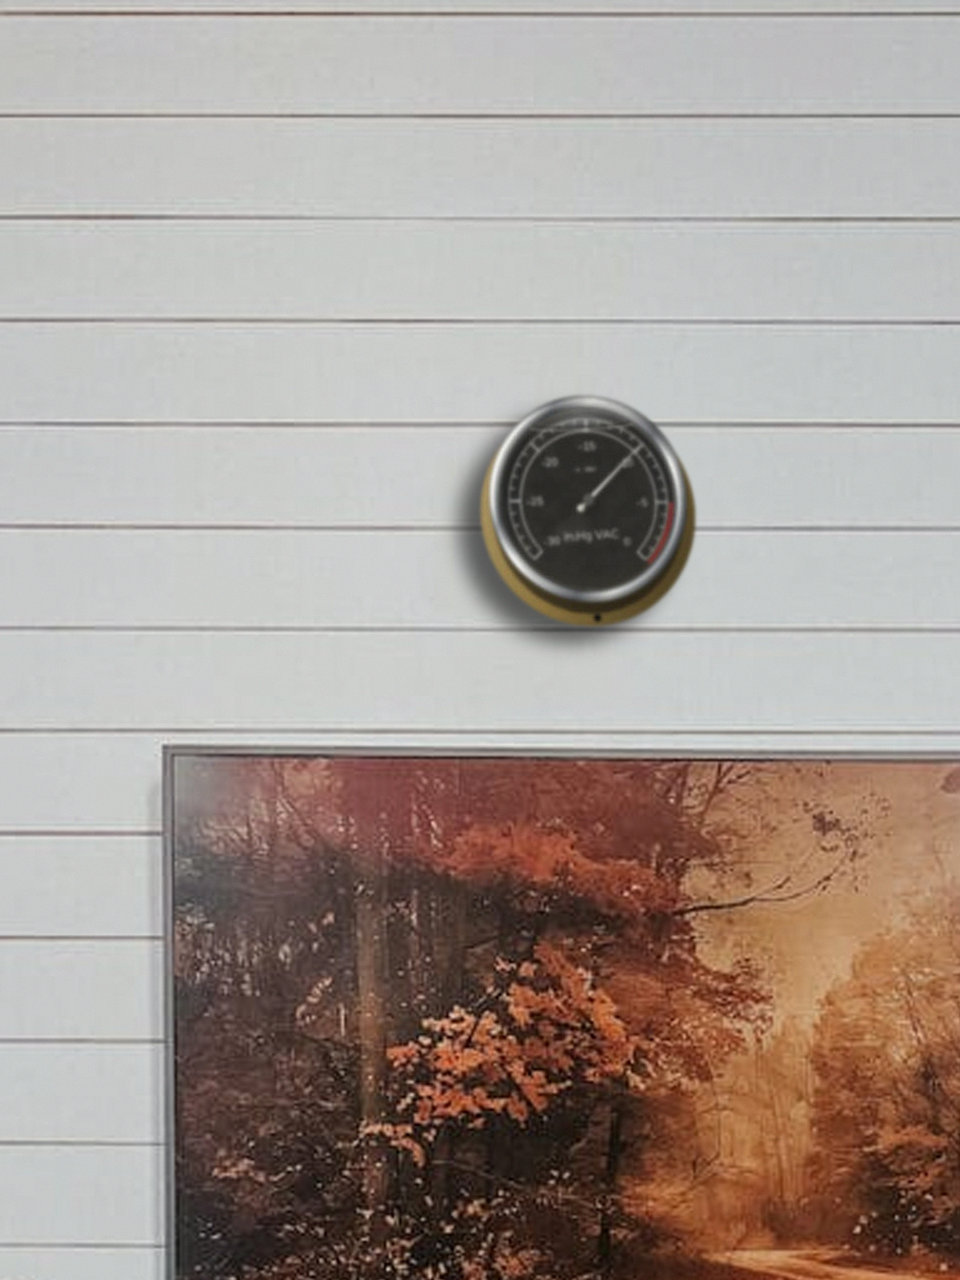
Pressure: -10 inHg
